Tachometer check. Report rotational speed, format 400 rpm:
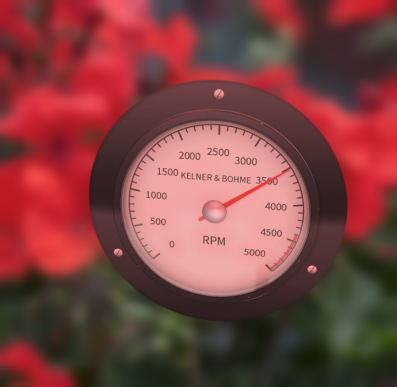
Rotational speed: 3500 rpm
